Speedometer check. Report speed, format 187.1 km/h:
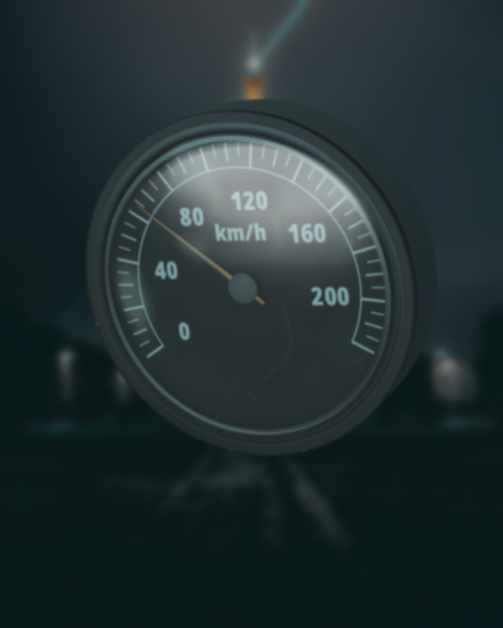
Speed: 65 km/h
